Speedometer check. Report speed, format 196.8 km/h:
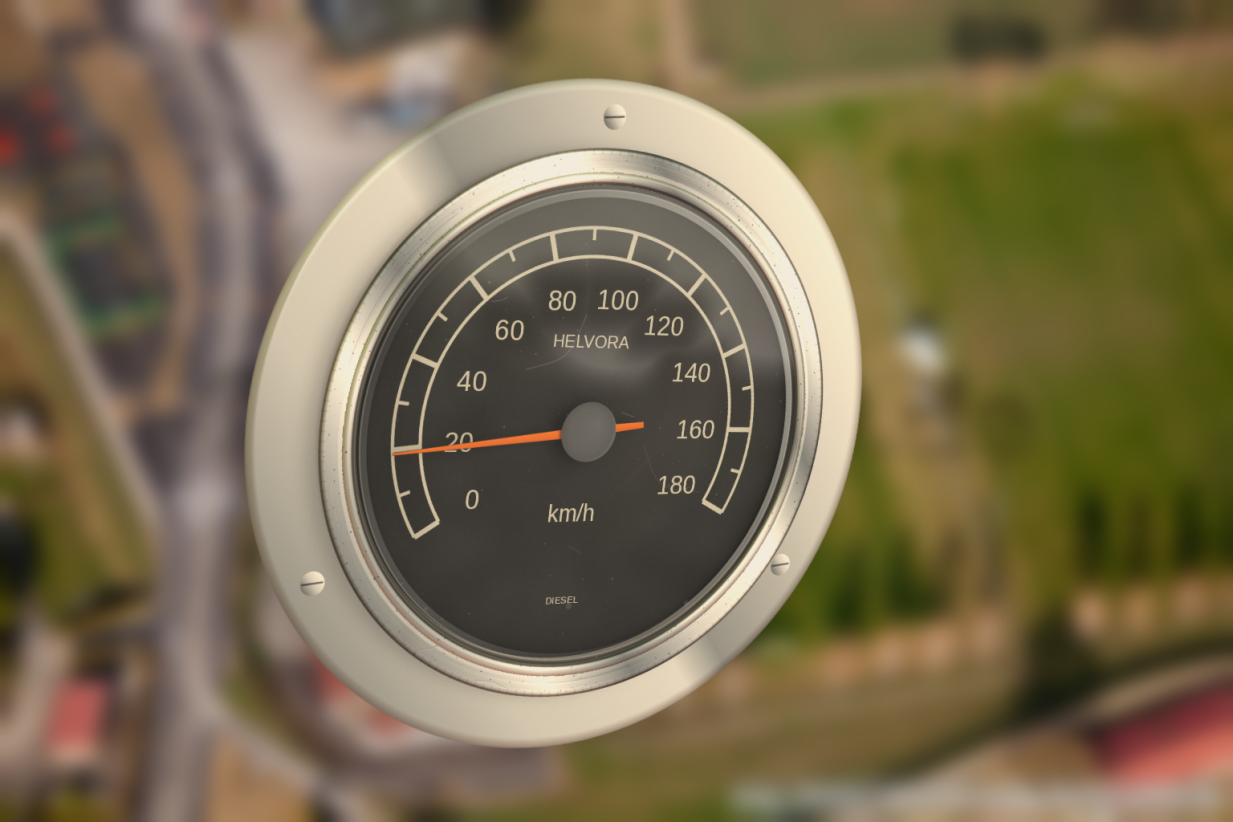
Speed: 20 km/h
